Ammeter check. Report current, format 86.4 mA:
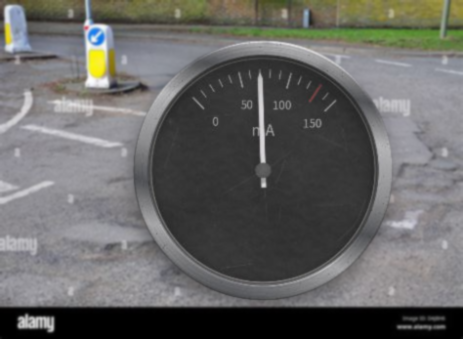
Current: 70 mA
